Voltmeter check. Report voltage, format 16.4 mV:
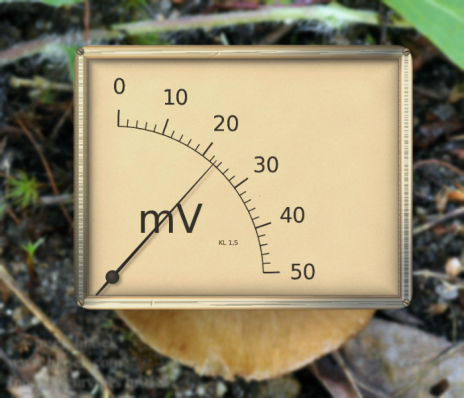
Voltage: 23 mV
